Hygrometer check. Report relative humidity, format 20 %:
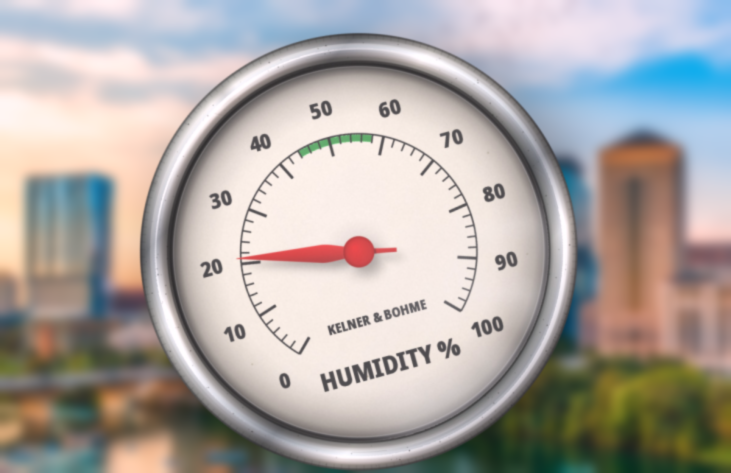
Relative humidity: 21 %
